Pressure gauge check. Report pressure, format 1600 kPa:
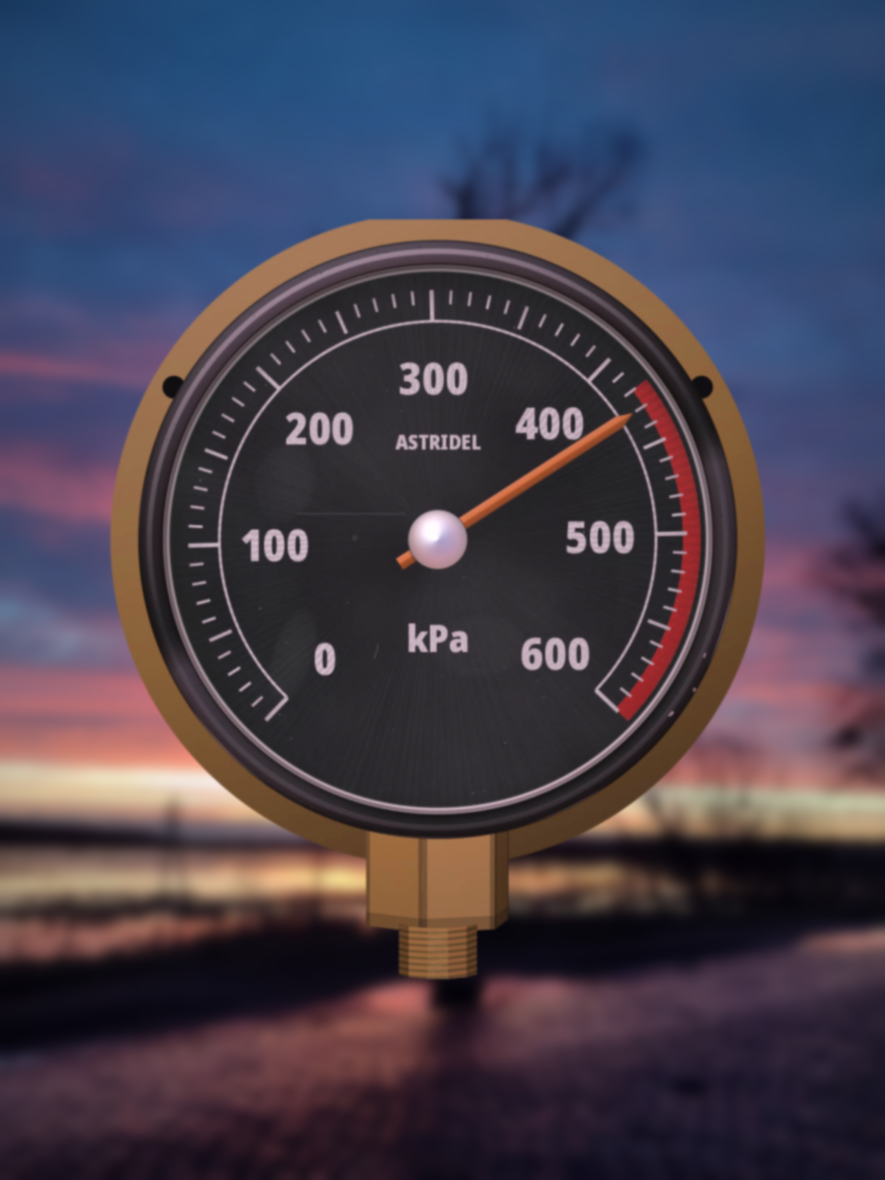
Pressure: 430 kPa
